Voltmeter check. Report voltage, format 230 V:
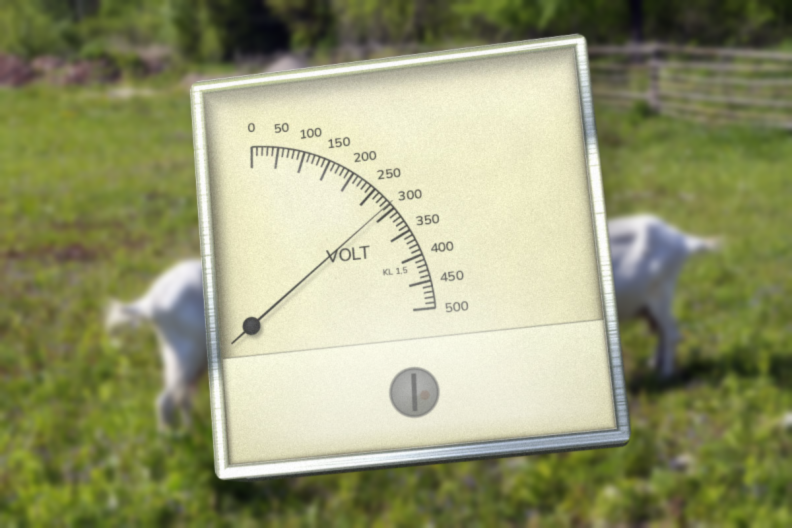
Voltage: 290 V
